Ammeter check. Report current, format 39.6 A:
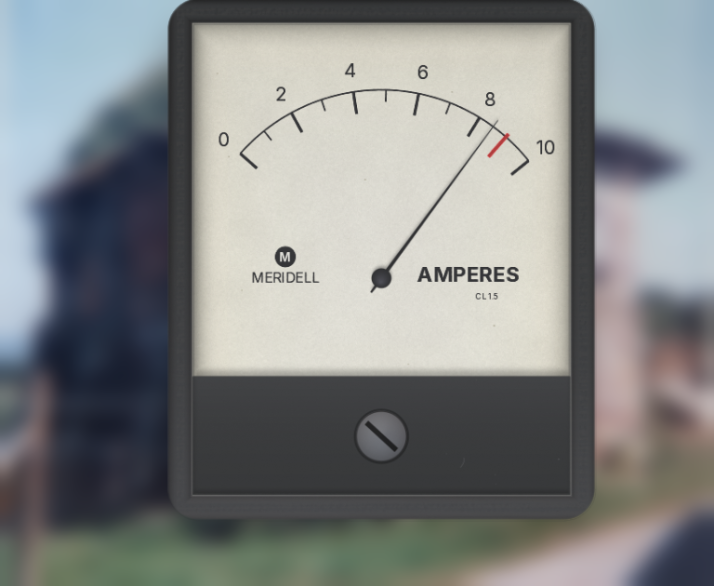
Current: 8.5 A
